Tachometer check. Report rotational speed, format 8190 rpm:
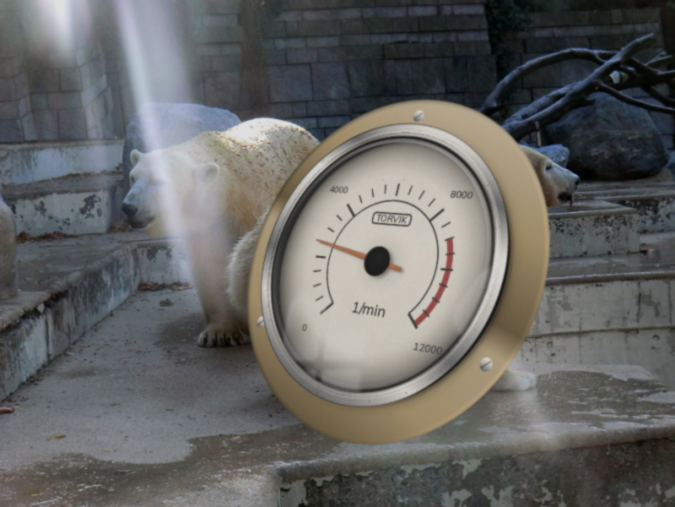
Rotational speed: 2500 rpm
